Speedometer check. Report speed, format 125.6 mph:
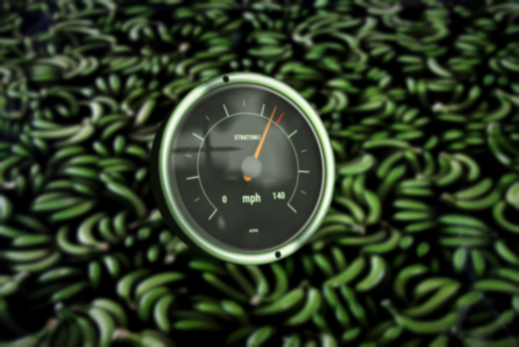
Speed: 85 mph
